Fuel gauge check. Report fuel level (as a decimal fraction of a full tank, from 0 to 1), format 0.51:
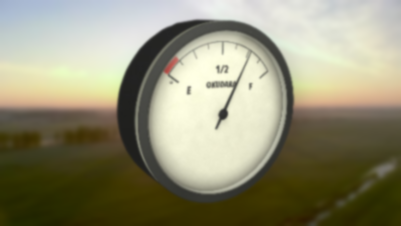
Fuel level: 0.75
